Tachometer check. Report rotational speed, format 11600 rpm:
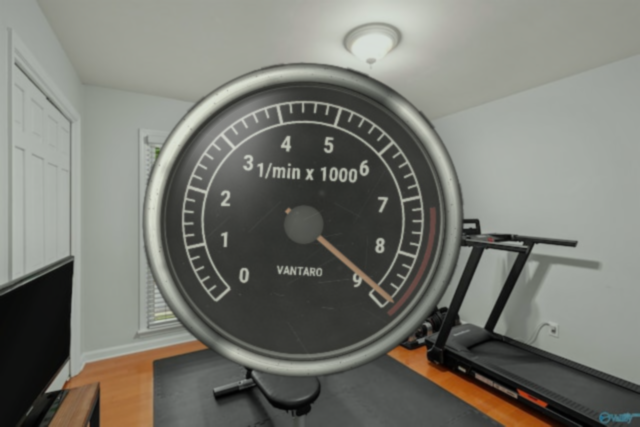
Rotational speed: 8800 rpm
